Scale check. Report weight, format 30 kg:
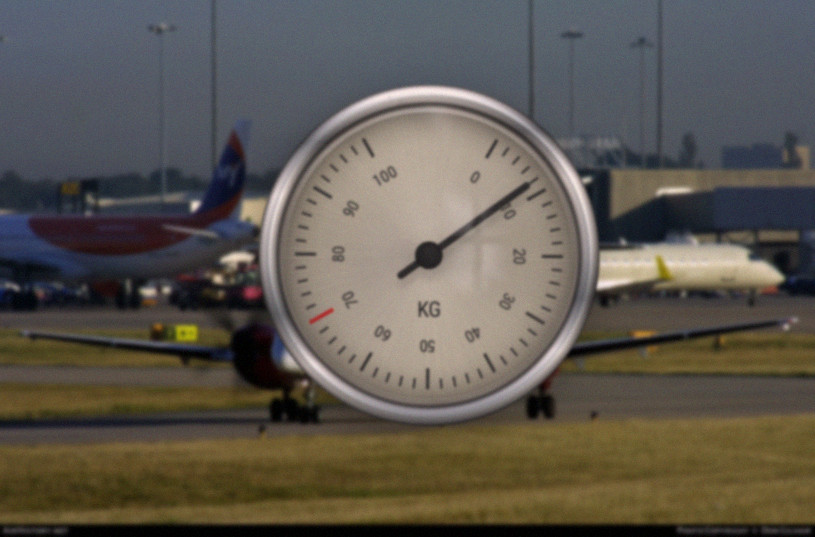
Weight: 8 kg
